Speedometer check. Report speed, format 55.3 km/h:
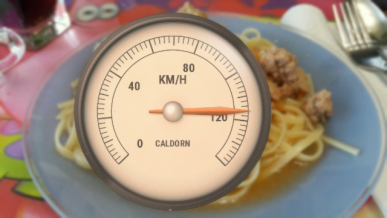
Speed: 116 km/h
